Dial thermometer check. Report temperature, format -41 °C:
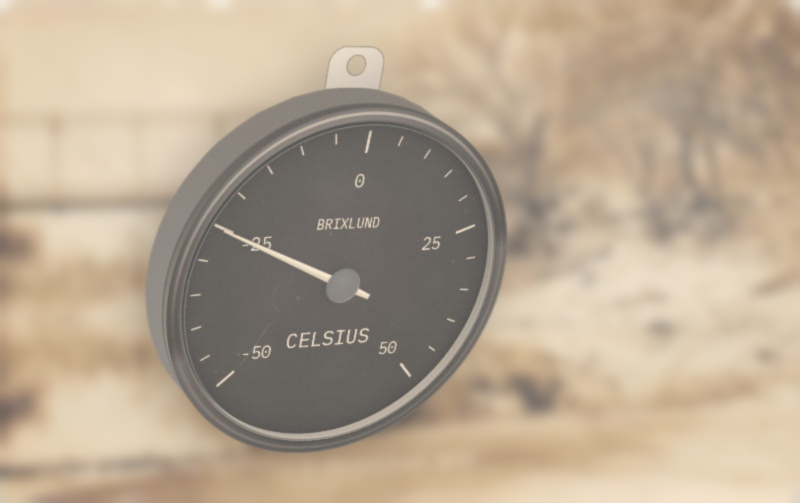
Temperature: -25 °C
